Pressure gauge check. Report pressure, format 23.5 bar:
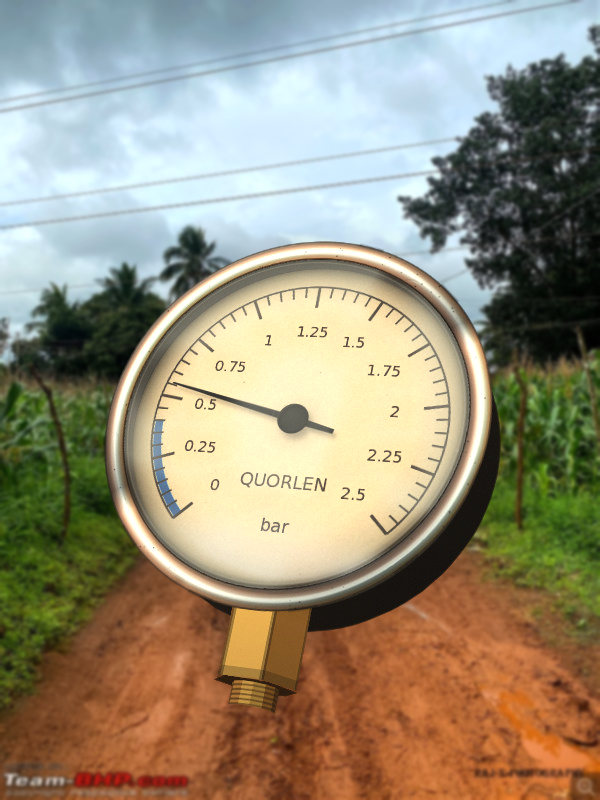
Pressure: 0.55 bar
